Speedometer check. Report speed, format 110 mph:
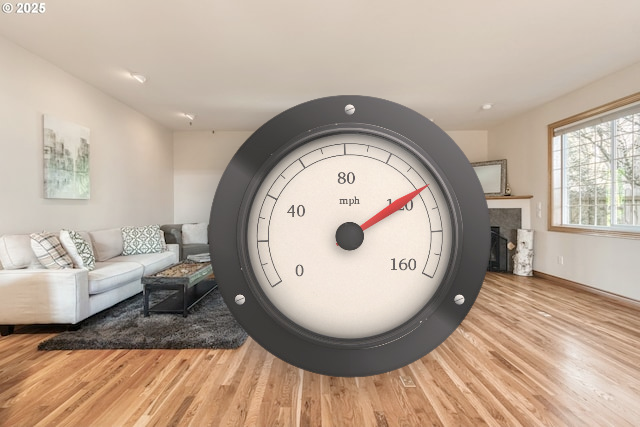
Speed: 120 mph
